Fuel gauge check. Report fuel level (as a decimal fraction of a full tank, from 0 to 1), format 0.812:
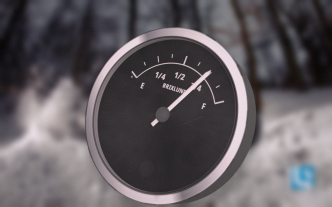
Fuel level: 0.75
